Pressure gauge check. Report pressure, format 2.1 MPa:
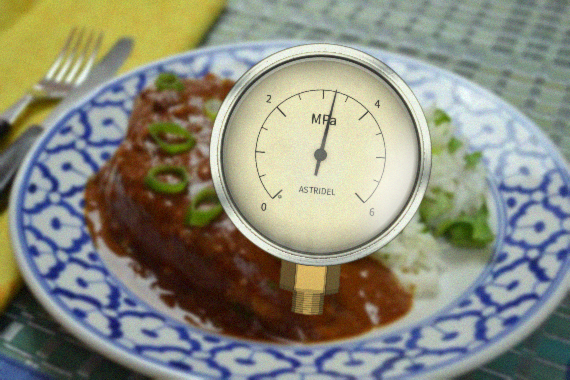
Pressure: 3.25 MPa
